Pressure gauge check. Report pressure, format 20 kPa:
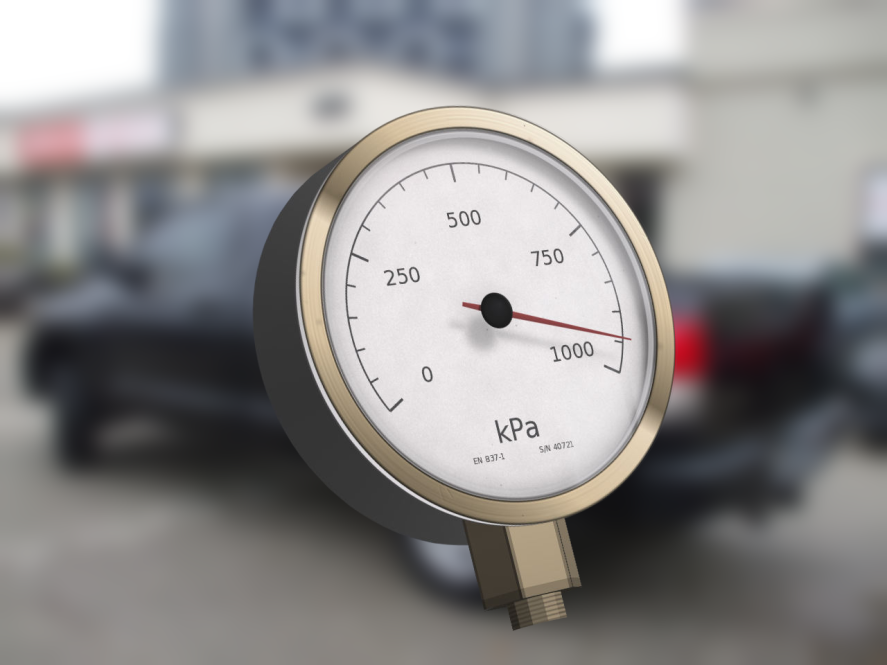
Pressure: 950 kPa
